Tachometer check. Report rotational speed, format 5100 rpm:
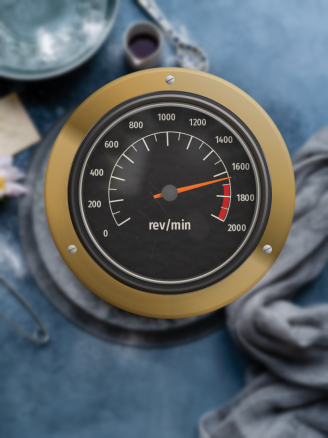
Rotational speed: 1650 rpm
